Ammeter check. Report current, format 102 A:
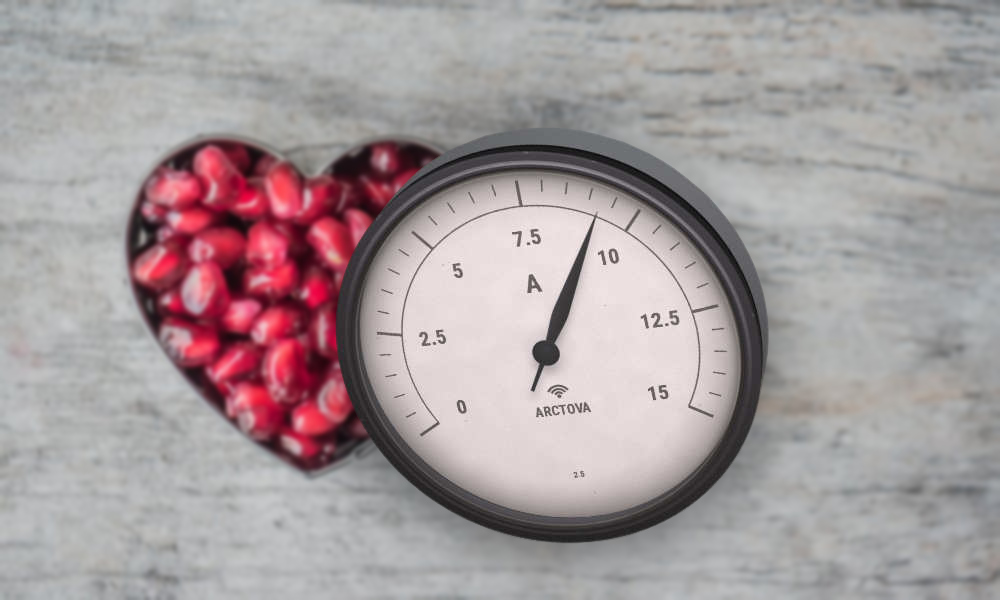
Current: 9.25 A
